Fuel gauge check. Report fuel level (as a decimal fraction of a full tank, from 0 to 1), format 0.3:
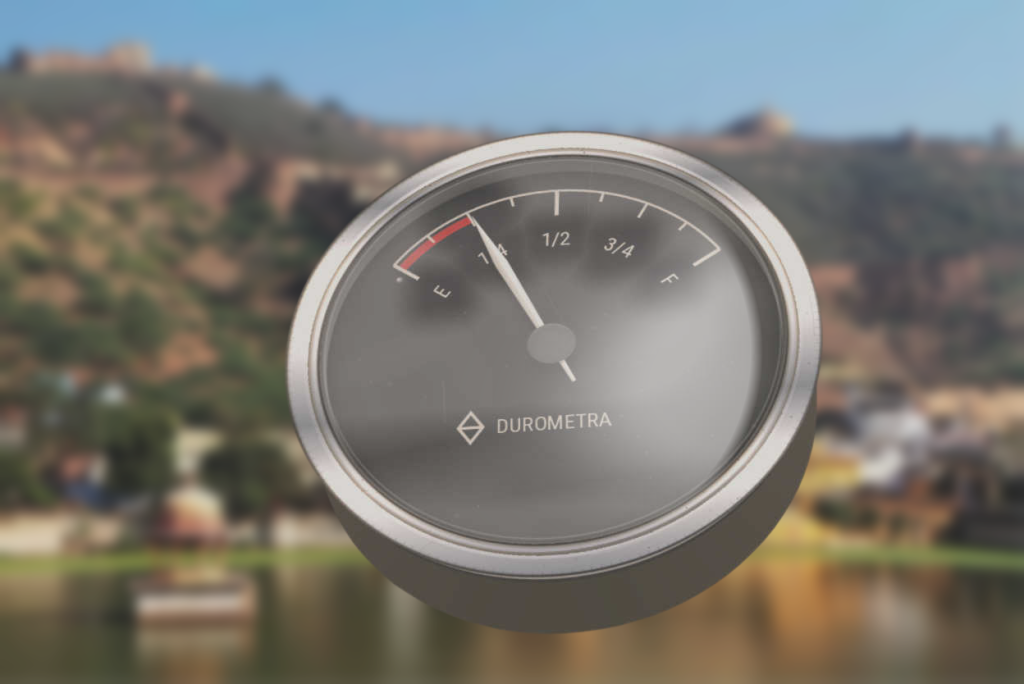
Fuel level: 0.25
